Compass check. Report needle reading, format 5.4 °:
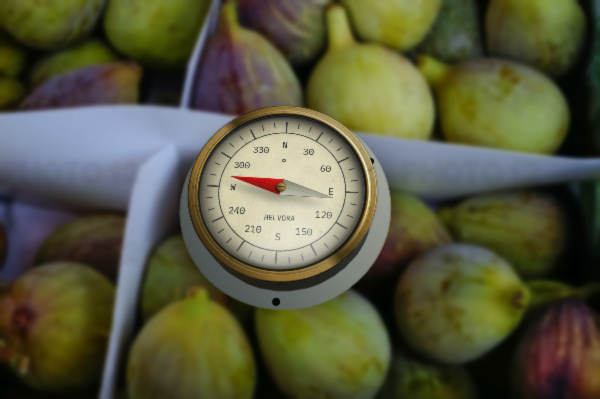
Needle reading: 280 °
